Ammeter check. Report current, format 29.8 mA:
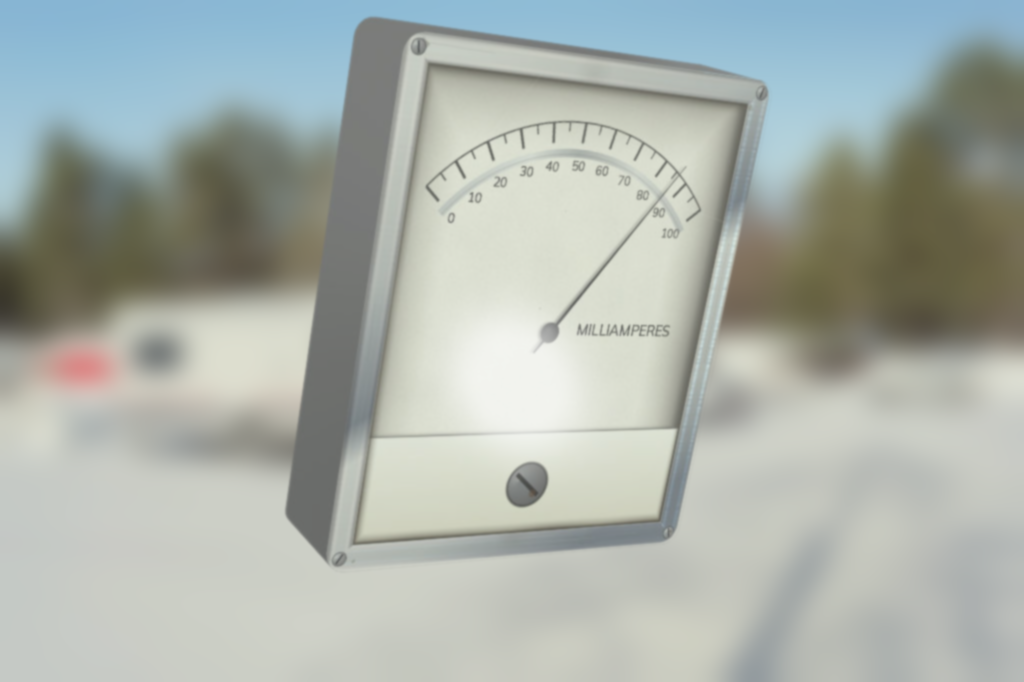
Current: 85 mA
